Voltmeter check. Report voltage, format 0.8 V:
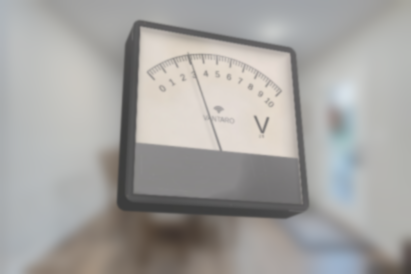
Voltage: 3 V
